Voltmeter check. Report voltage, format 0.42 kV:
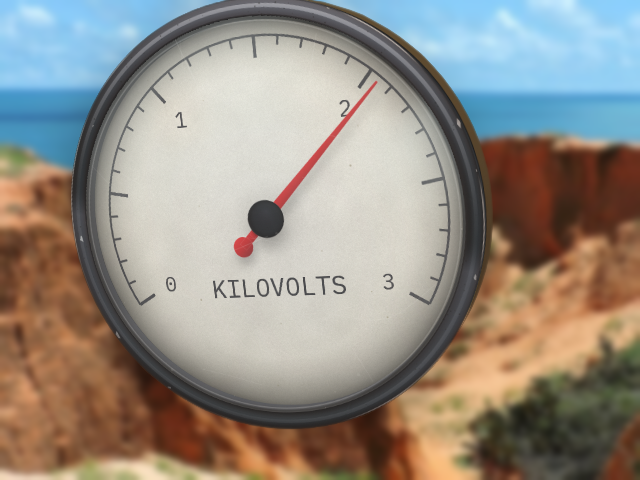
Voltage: 2.05 kV
